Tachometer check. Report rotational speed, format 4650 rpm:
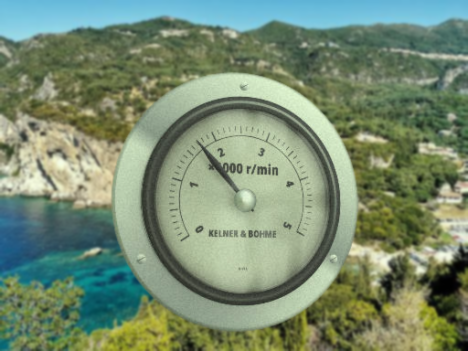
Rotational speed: 1700 rpm
